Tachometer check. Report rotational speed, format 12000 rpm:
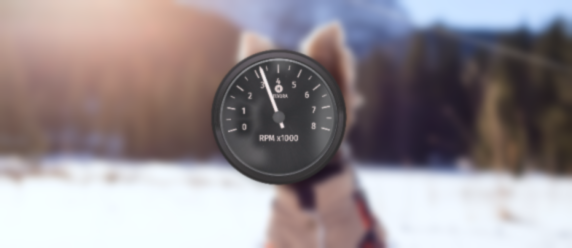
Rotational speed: 3250 rpm
